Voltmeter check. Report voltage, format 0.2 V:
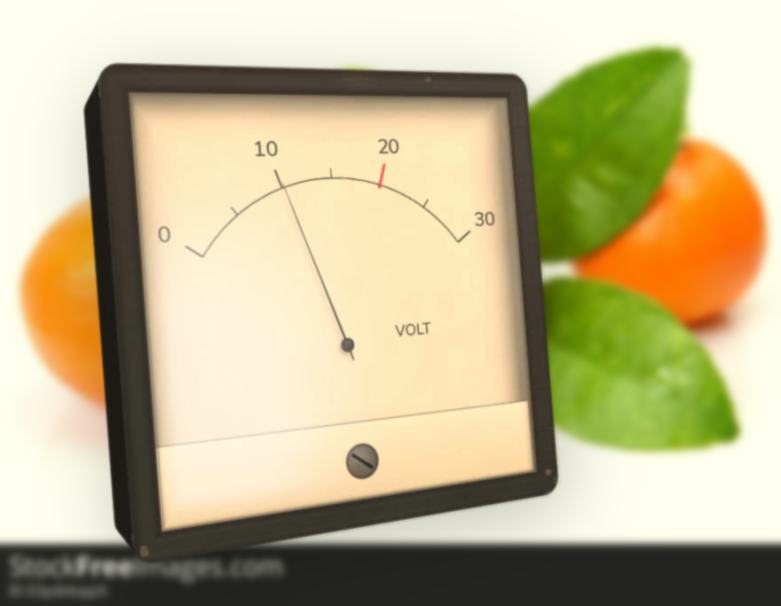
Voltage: 10 V
